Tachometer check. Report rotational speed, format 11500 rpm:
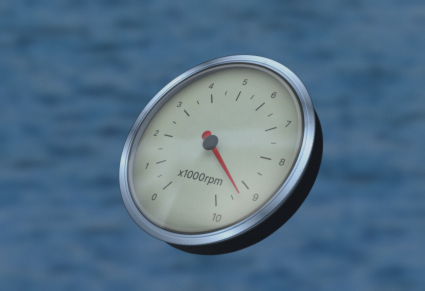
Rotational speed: 9250 rpm
